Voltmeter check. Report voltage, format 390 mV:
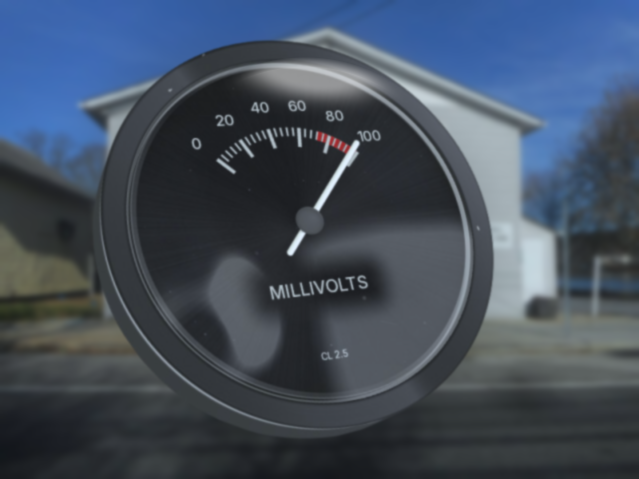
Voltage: 96 mV
